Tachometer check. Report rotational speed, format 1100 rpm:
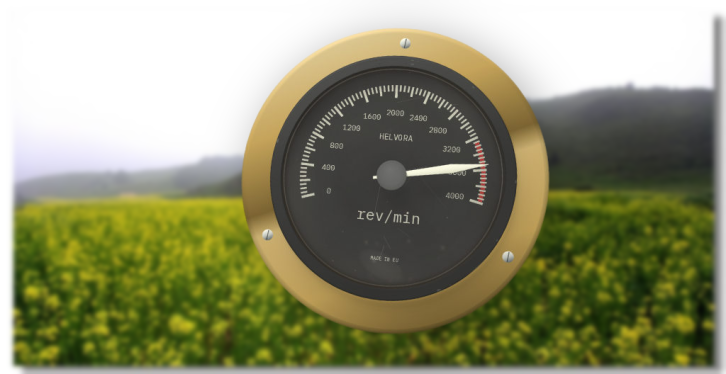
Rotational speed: 3550 rpm
